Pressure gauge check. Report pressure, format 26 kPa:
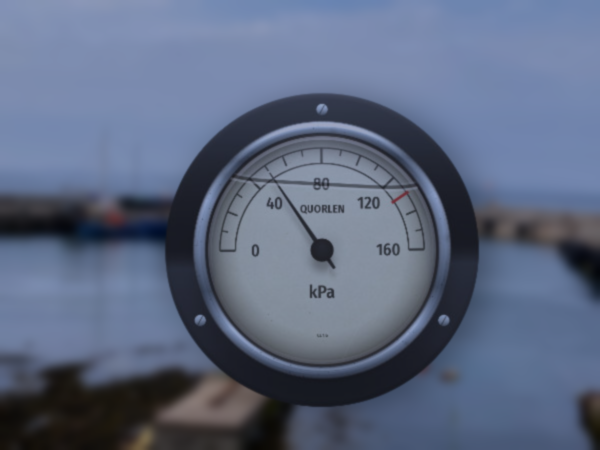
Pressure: 50 kPa
